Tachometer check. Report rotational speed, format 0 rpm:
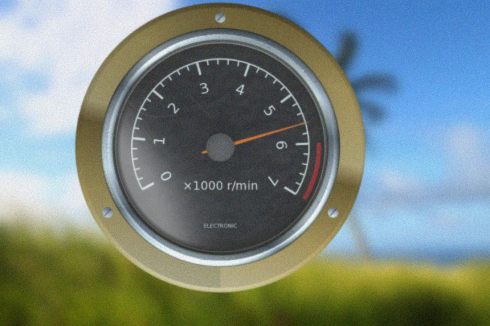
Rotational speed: 5600 rpm
